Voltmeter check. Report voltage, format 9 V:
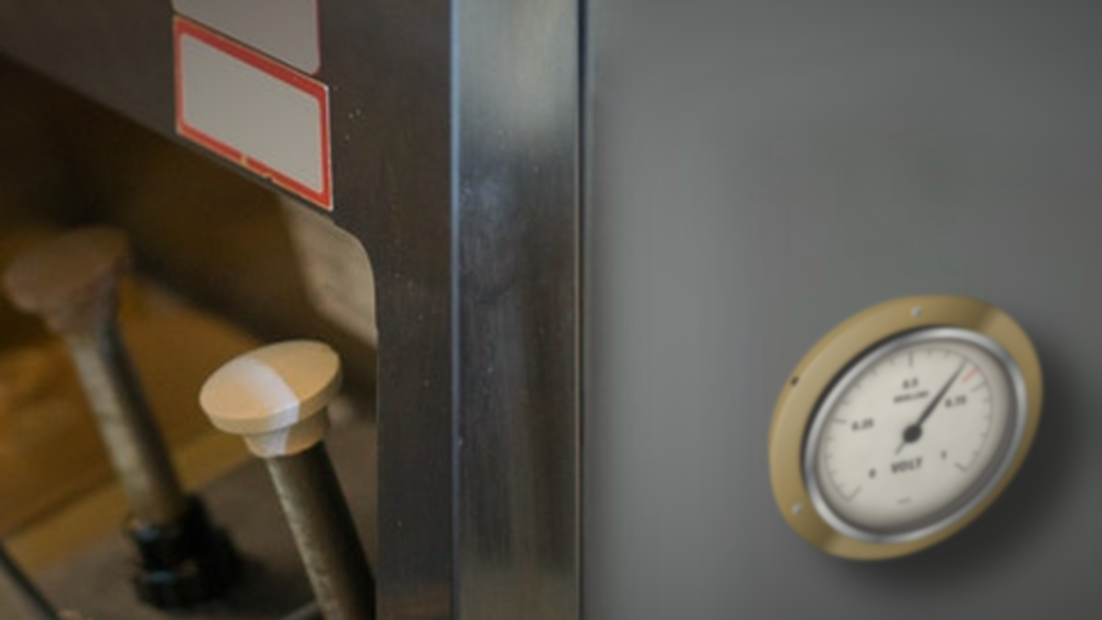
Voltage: 0.65 V
